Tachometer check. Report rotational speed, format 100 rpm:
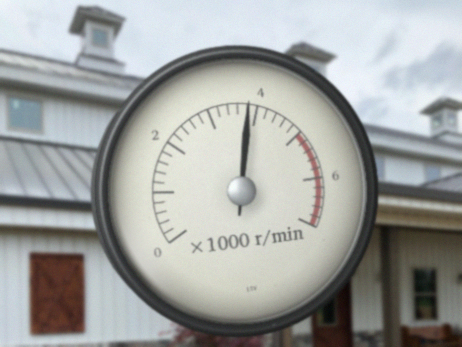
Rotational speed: 3800 rpm
